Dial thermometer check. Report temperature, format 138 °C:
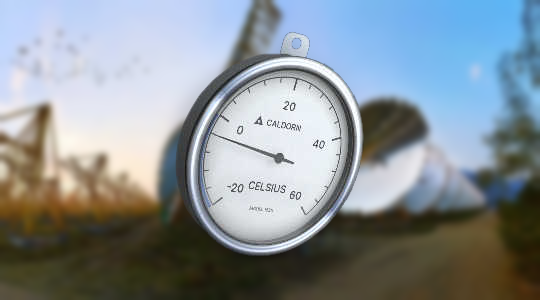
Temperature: -4 °C
